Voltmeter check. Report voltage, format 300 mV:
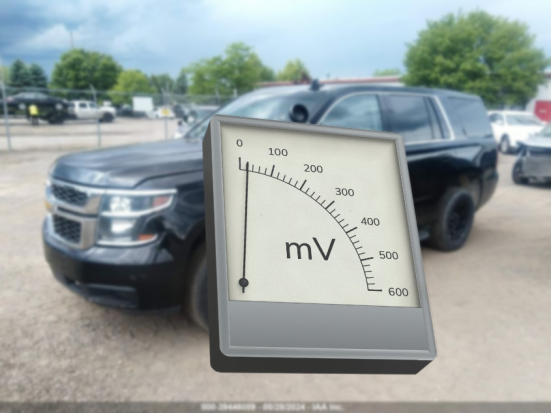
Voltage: 20 mV
